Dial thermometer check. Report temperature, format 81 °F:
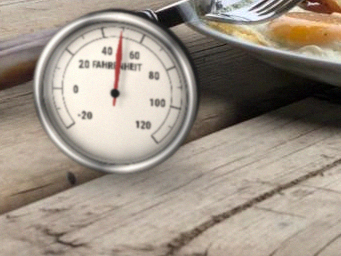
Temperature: 50 °F
